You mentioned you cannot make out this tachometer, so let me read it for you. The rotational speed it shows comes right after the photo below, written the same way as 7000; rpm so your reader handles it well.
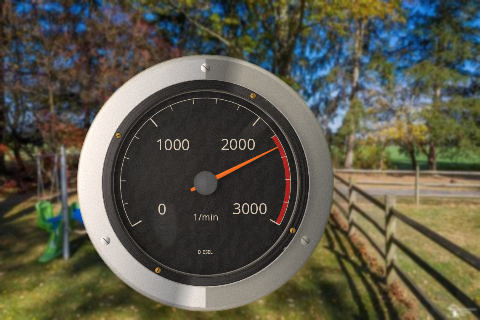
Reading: 2300; rpm
